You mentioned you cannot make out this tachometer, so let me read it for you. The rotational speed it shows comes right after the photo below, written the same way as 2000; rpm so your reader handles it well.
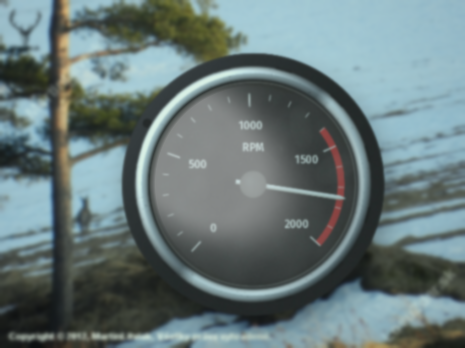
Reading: 1750; rpm
